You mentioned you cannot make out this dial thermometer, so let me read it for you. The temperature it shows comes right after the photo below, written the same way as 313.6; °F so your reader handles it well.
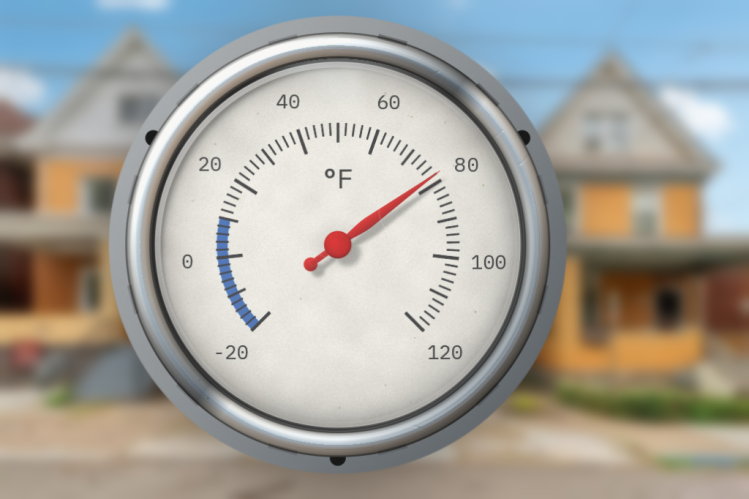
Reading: 78; °F
